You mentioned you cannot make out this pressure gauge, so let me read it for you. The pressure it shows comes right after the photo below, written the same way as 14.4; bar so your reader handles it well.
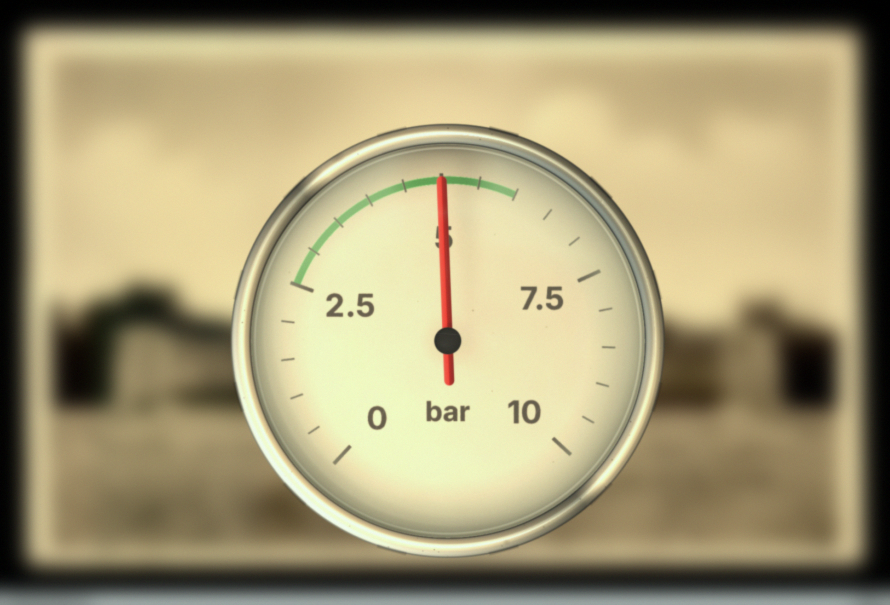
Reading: 5; bar
